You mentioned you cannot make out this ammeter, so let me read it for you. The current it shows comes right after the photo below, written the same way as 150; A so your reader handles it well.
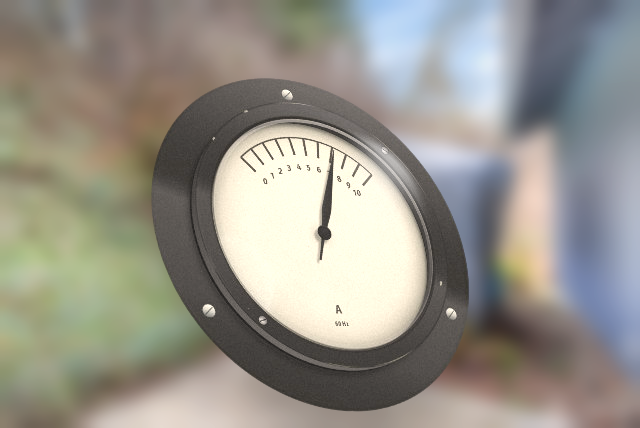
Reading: 7; A
